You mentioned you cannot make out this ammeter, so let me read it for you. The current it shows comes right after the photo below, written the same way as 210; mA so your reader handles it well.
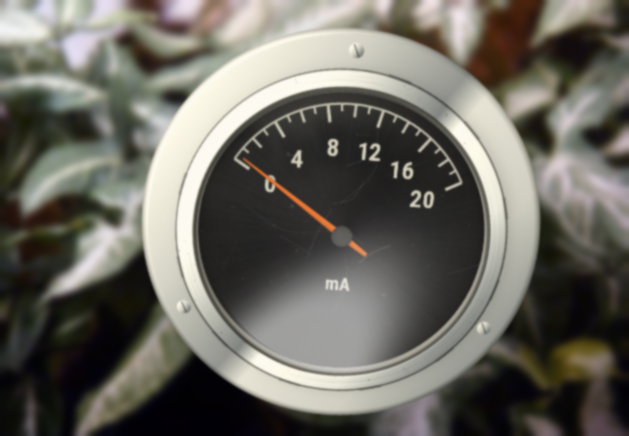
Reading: 0.5; mA
